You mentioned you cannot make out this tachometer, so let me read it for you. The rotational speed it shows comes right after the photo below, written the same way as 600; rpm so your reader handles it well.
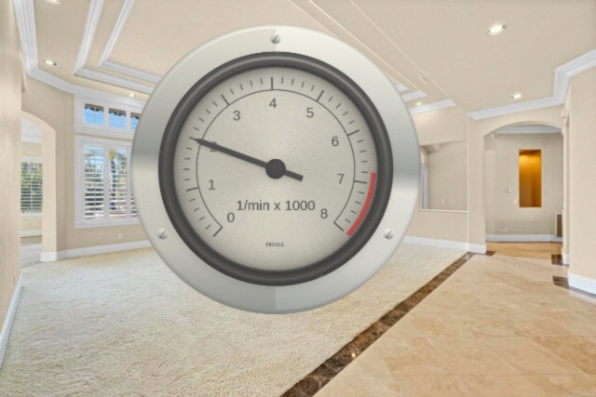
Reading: 2000; rpm
